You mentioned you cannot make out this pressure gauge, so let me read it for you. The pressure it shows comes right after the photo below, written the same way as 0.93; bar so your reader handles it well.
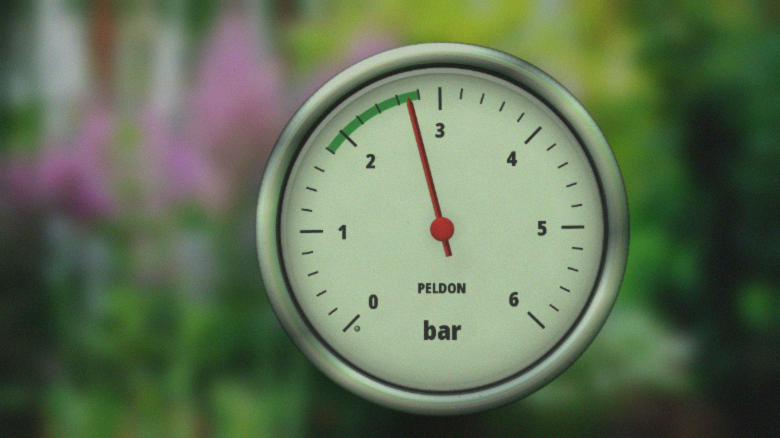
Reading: 2.7; bar
